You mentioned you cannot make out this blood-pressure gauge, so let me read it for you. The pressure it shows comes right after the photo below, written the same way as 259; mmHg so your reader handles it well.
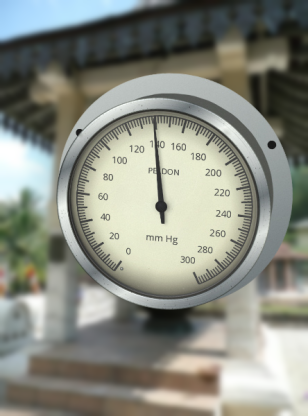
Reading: 140; mmHg
